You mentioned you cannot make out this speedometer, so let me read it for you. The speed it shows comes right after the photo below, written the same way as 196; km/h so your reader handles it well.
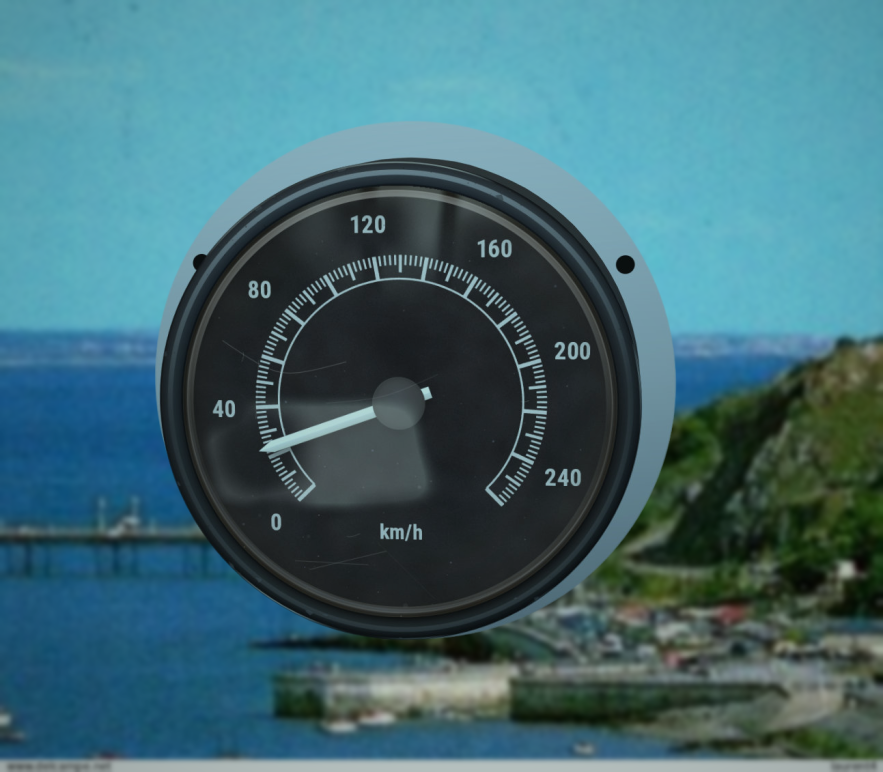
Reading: 24; km/h
